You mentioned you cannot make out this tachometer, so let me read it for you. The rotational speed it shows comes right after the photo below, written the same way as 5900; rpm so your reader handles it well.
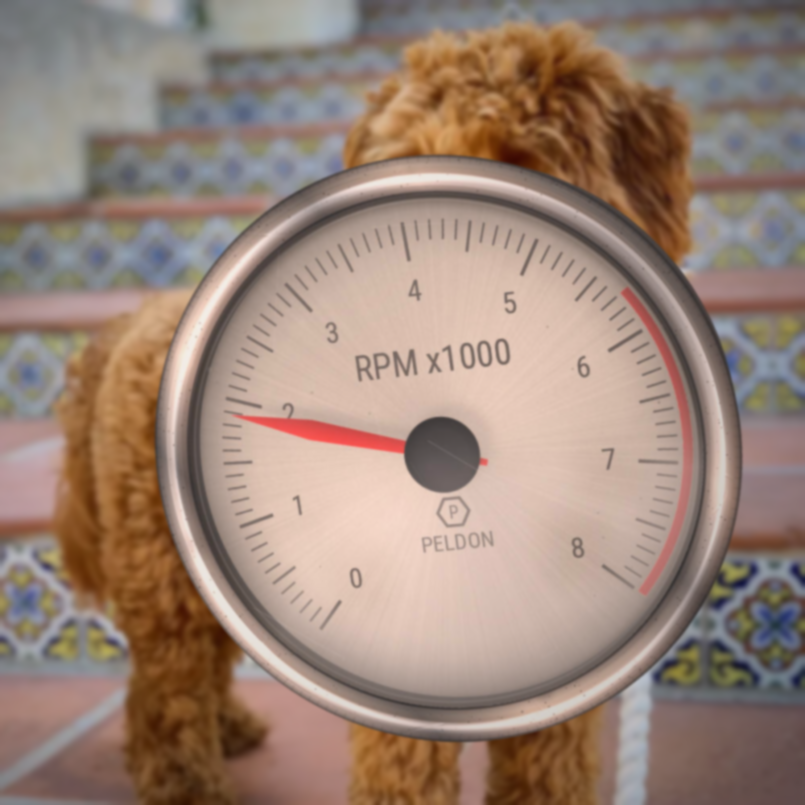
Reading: 1900; rpm
